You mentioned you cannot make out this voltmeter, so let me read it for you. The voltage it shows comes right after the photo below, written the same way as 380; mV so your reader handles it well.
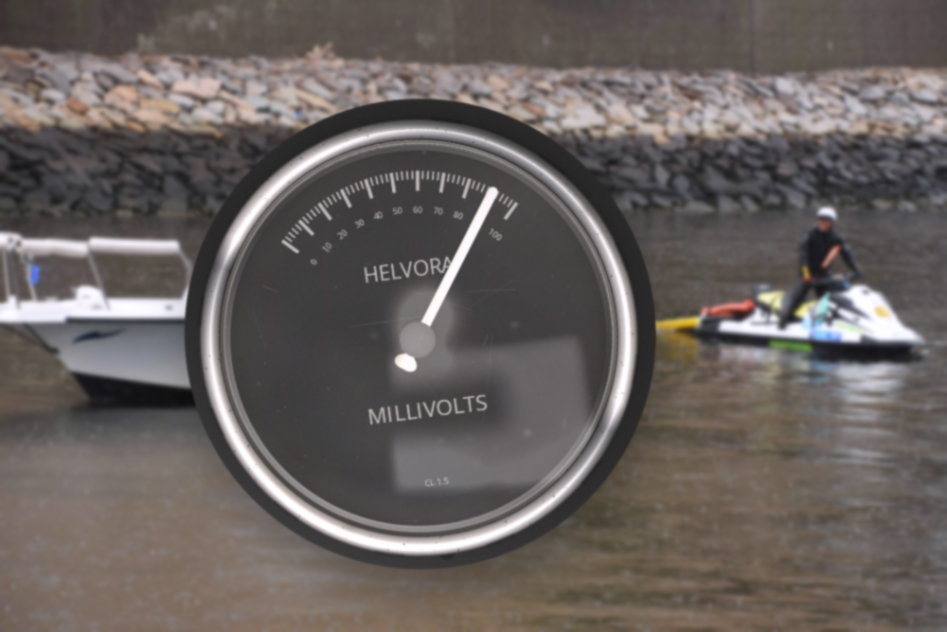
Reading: 90; mV
